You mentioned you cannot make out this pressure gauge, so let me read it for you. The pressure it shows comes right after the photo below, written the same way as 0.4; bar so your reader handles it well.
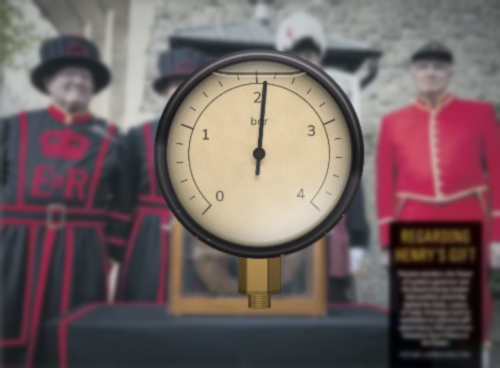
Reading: 2.1; bar
